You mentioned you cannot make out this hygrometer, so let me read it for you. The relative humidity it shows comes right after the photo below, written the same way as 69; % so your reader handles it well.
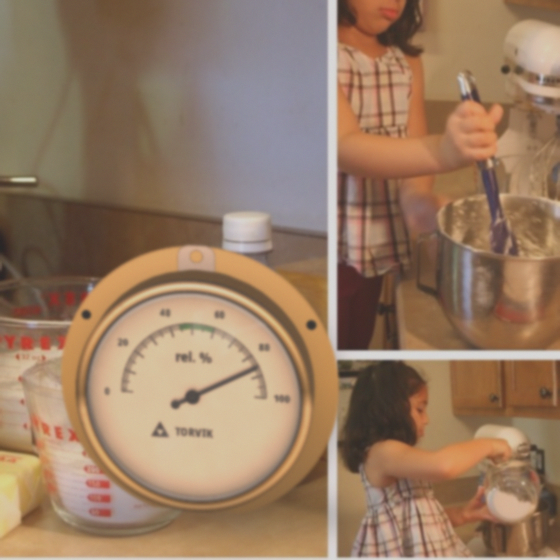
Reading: 85; %
